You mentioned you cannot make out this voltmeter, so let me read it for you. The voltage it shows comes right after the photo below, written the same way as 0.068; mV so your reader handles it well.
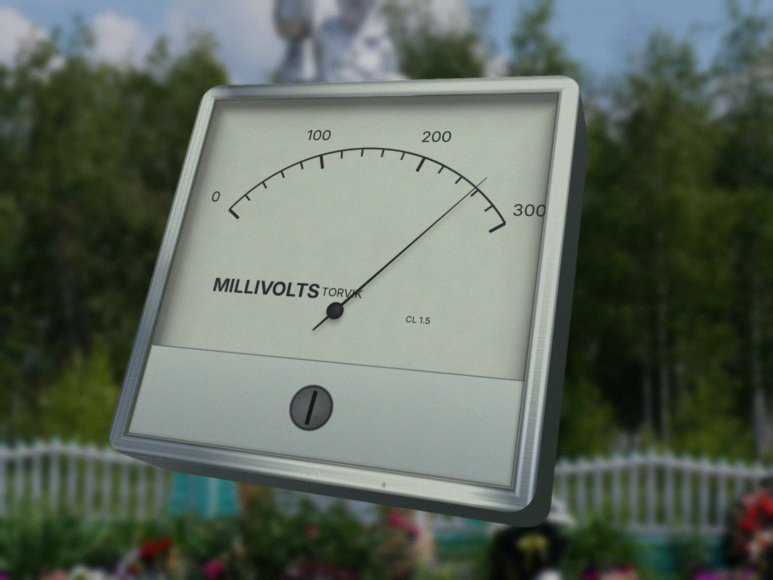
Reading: 260; mV
